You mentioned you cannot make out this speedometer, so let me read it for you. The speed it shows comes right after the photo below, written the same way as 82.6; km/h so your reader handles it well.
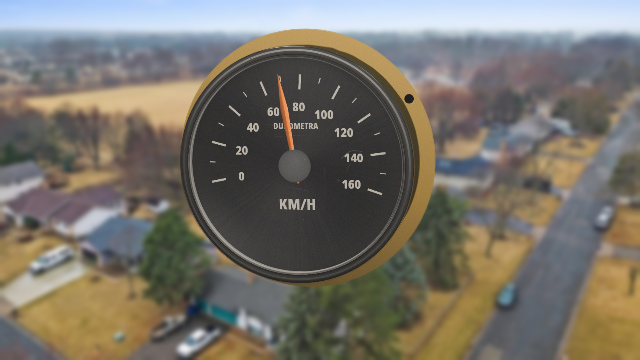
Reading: 70; km/h
